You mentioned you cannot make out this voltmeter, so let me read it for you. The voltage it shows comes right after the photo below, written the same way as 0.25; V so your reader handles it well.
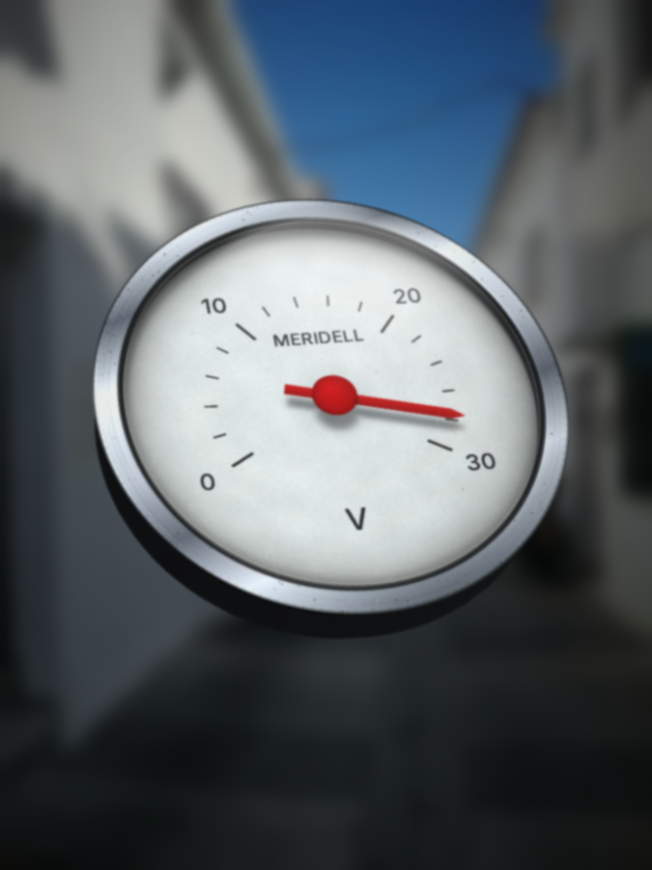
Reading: 28; V
